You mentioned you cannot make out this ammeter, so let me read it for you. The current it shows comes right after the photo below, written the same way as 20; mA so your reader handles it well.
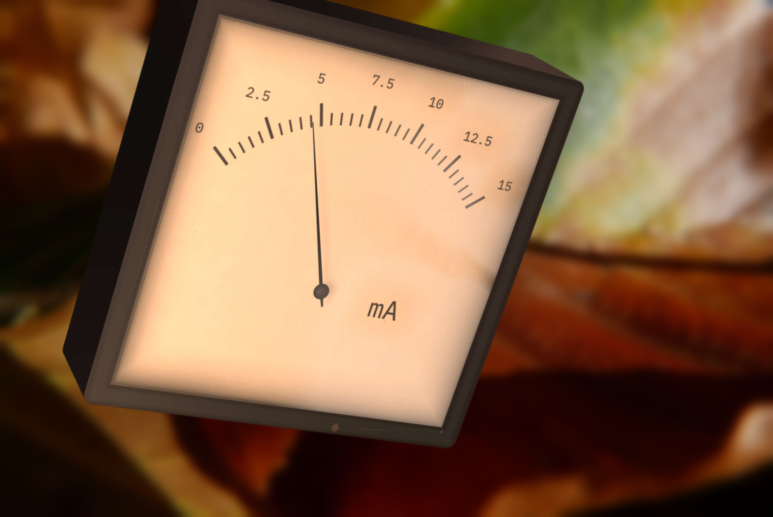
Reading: 4.5; mA
